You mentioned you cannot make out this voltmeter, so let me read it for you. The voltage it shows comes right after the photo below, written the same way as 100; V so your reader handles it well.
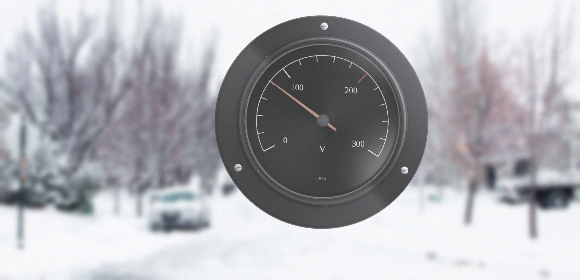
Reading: 80; V
